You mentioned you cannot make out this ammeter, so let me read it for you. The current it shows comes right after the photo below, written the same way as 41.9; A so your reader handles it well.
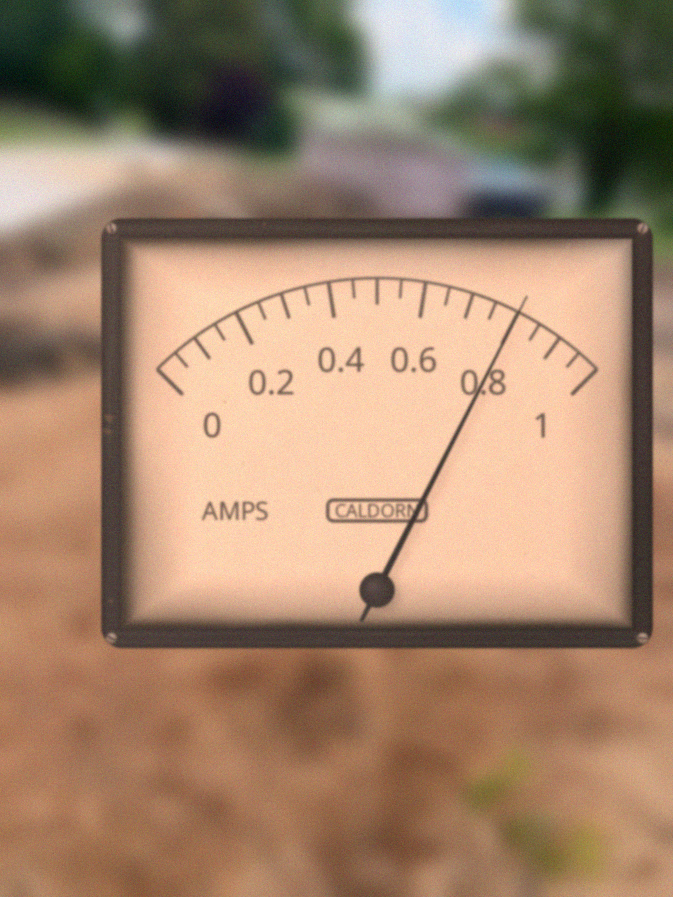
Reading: 0.8; A
